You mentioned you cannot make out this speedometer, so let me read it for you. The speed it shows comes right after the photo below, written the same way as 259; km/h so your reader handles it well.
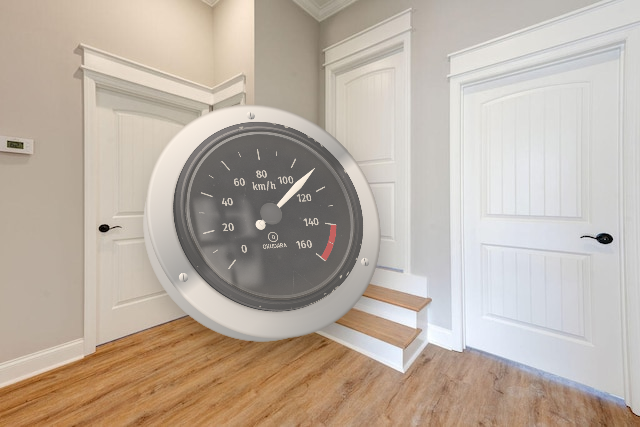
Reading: 110; km/h
